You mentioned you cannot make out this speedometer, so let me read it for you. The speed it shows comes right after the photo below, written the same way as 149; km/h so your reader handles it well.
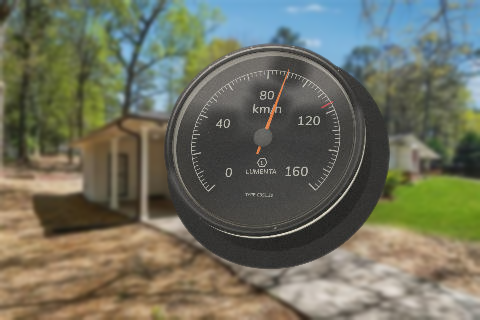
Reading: 90; km/h
